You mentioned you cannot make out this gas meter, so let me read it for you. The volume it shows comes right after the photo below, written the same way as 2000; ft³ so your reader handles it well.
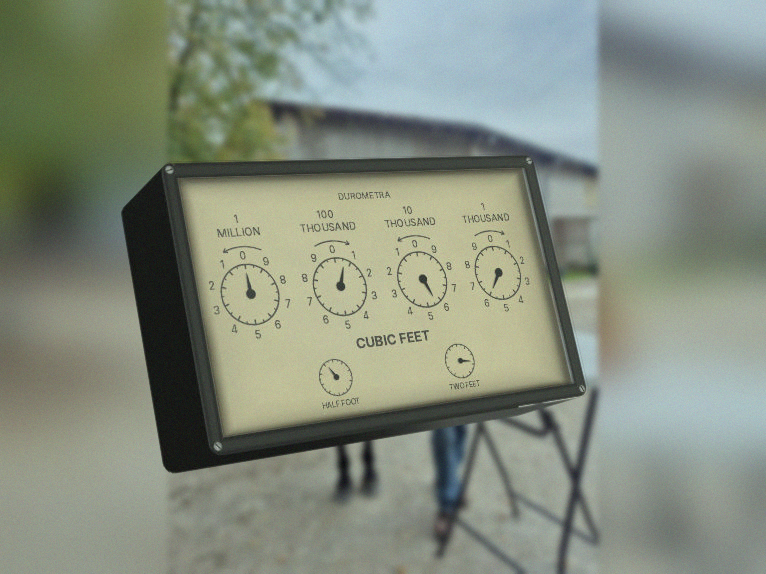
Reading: 5600; ft³
